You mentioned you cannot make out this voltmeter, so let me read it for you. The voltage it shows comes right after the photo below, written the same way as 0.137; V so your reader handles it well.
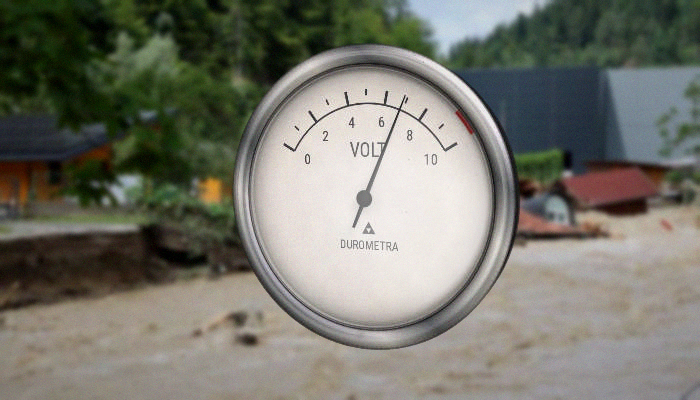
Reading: 7; V
